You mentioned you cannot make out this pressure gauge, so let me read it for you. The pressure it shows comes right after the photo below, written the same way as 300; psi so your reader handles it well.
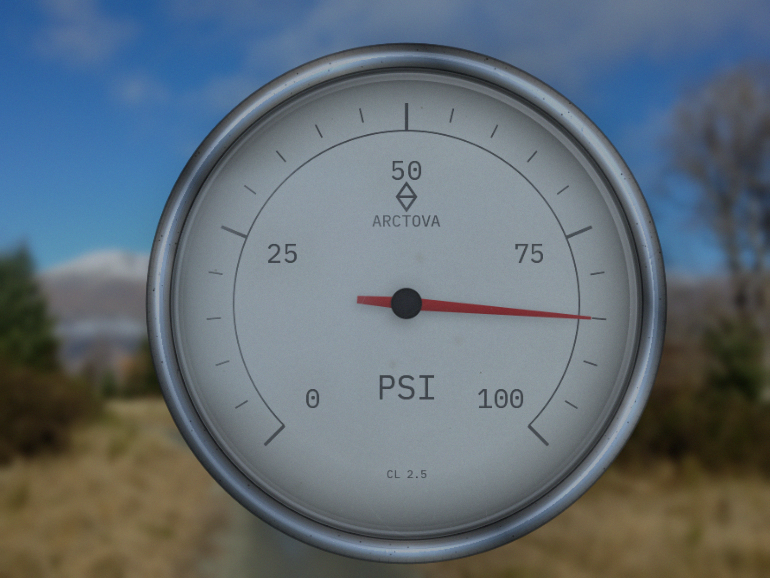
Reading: 85; psi
